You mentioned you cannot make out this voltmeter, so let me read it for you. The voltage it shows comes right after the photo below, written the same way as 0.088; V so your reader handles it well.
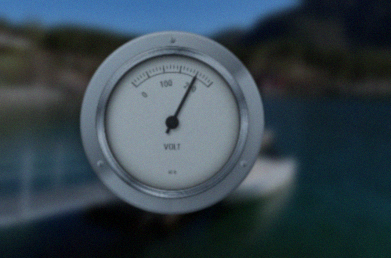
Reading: 200; V
